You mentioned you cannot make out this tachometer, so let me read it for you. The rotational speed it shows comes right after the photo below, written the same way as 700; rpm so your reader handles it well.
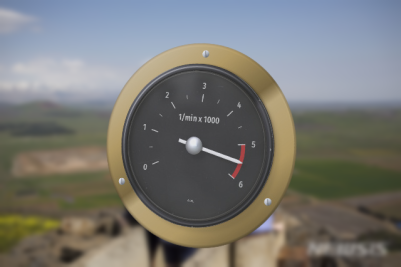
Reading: 5500; rpm
